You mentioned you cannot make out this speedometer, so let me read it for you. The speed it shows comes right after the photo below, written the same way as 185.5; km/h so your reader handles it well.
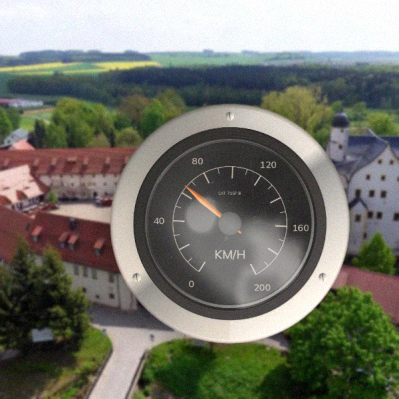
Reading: 65; km/h
